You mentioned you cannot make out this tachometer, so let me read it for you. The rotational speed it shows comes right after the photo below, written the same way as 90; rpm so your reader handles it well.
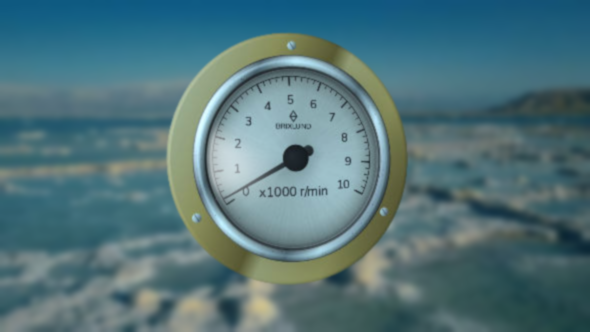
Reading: 200; rpm
